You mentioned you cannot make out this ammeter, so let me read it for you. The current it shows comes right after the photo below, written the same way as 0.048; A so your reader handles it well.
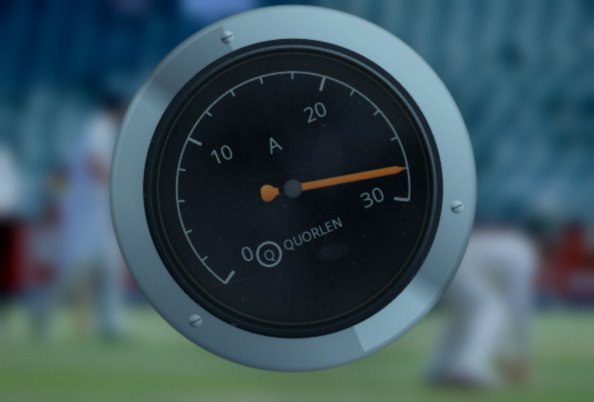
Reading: 28; A
